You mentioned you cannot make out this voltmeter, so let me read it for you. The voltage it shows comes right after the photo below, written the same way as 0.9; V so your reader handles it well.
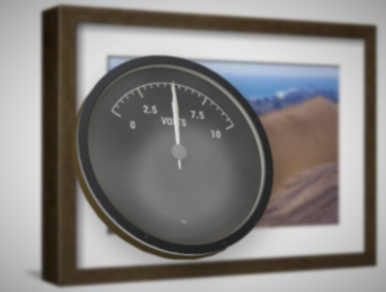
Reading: 5; V
